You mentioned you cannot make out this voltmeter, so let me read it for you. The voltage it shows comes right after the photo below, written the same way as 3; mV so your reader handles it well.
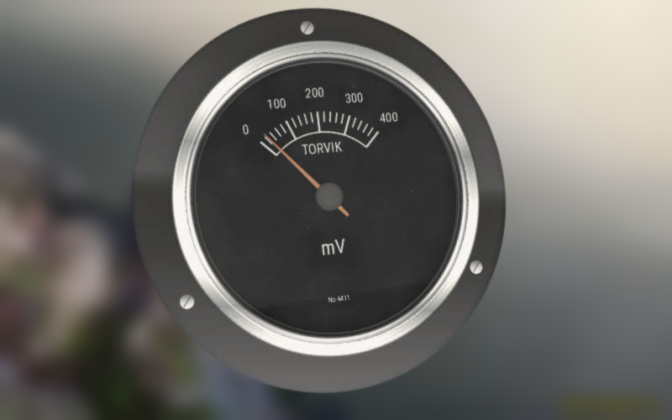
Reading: 20; mV
